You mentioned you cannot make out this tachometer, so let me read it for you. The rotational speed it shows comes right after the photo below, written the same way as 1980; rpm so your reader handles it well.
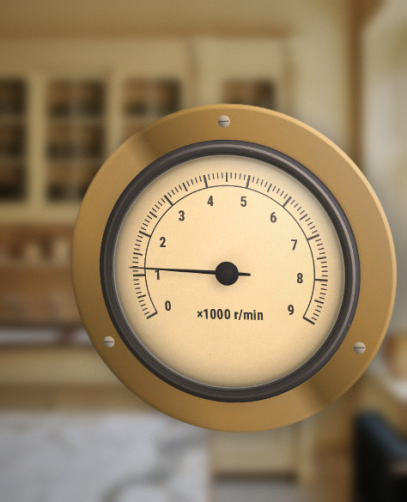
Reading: 1200; rpm
